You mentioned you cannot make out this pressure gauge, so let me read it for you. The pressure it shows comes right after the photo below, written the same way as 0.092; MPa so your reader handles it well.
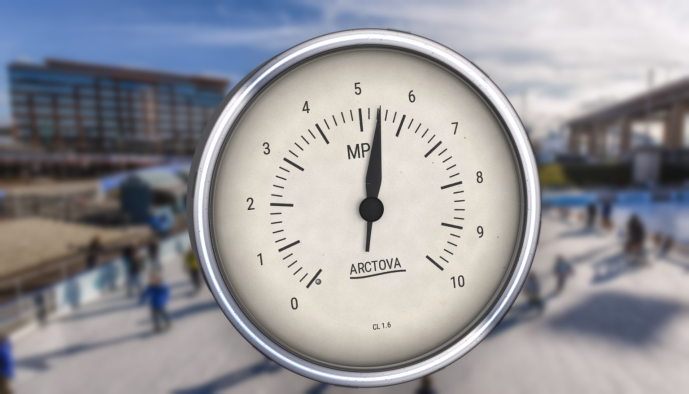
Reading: 5.4; MPa
